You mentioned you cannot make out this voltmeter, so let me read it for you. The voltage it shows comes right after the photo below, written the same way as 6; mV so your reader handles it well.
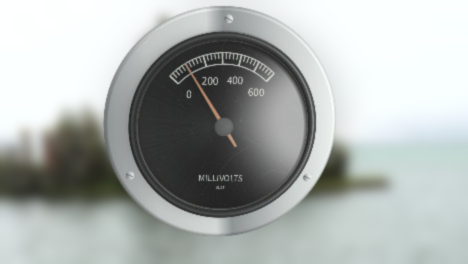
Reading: 100; mV
